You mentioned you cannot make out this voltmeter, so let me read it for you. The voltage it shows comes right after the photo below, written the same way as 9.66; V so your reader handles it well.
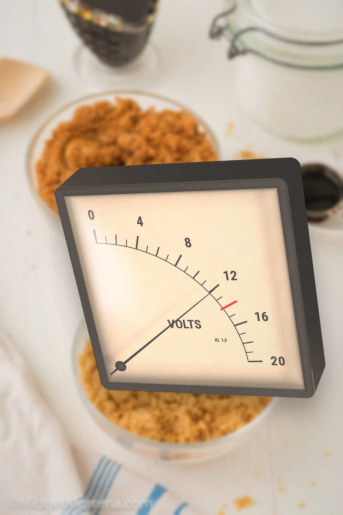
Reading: 12; V
